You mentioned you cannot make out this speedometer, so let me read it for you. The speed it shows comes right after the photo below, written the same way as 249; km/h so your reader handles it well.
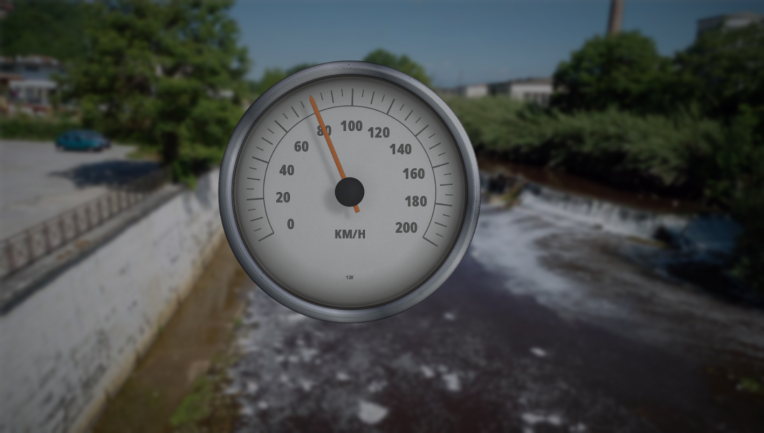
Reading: 80; km/h
